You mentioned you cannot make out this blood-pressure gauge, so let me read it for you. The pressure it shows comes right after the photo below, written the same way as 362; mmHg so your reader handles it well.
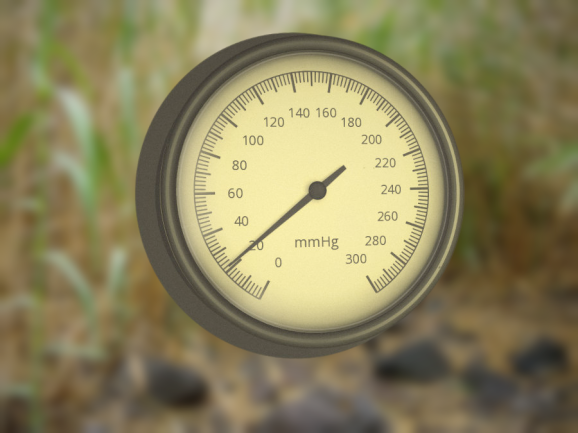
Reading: 22; mmHg
